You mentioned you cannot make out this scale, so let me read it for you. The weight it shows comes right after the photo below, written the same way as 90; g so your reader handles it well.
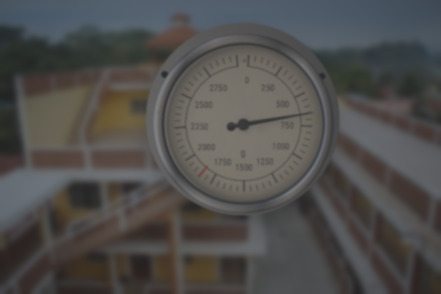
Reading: 650; g
